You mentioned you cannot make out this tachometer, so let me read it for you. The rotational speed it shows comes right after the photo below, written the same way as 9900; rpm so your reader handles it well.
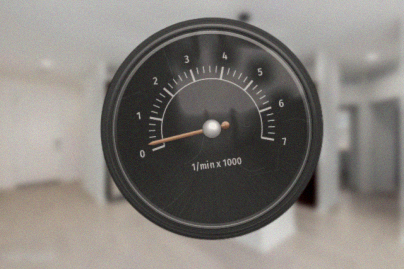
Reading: 200; rpm
